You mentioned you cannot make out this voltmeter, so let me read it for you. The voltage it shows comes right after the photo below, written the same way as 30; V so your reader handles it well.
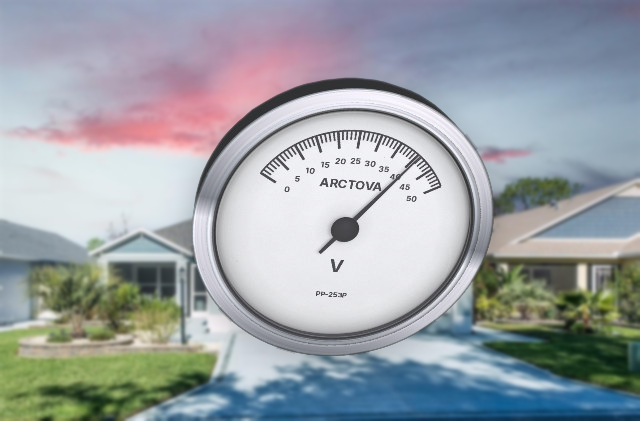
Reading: 40; V
